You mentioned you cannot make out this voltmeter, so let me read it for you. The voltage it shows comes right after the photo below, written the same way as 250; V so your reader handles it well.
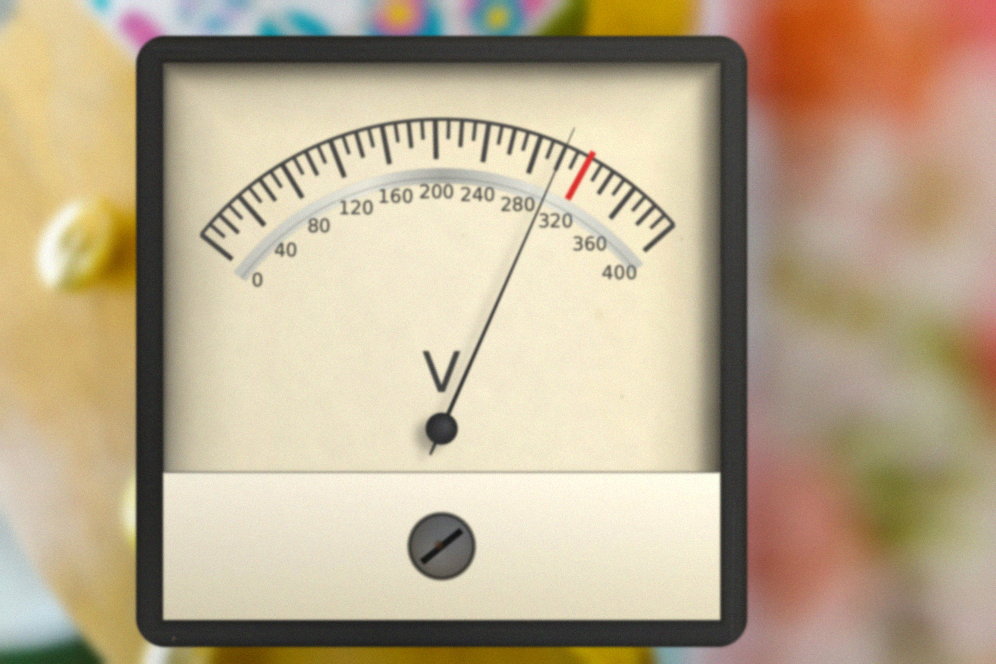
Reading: 300; V
